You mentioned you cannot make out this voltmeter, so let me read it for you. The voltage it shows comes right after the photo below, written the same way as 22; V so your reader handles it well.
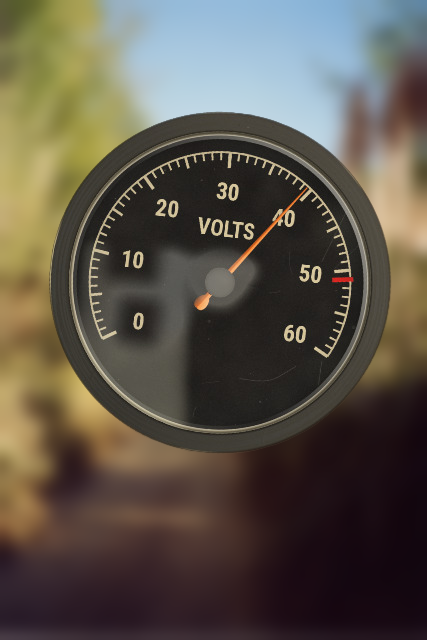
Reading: 39.5; V
